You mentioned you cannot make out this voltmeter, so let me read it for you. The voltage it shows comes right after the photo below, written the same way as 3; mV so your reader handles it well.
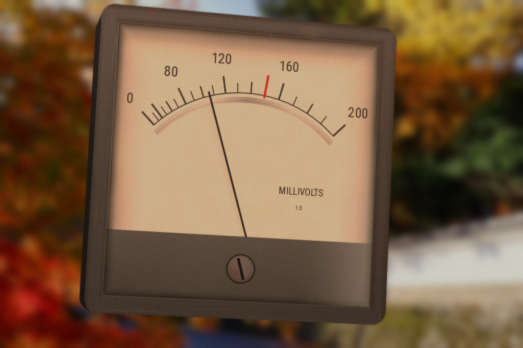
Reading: 105; mV
